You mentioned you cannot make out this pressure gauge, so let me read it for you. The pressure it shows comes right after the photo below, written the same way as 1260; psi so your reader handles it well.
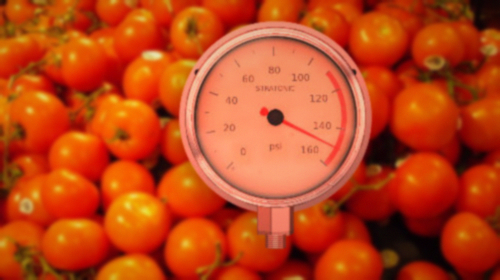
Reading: 150; psi
